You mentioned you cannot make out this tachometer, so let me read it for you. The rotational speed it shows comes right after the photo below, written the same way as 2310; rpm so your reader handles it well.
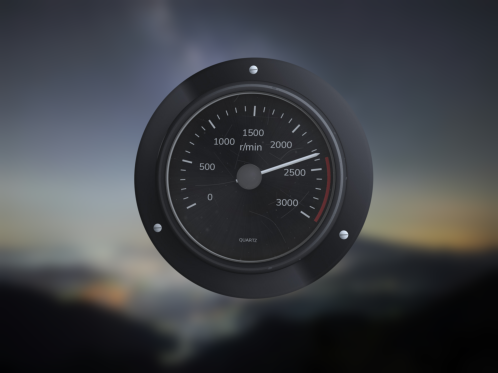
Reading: 2350; rpm
